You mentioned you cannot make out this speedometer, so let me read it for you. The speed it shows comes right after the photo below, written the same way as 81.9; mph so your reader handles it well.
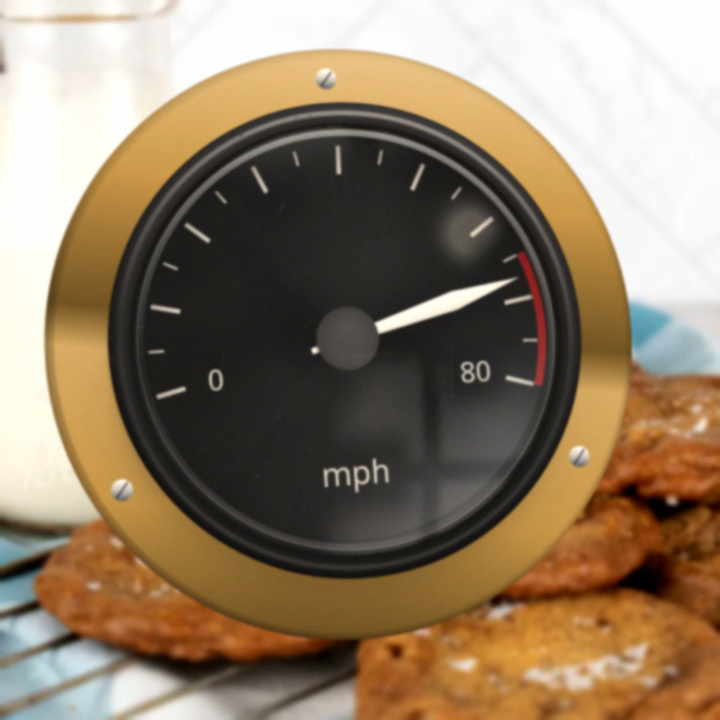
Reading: 67.5; mph
